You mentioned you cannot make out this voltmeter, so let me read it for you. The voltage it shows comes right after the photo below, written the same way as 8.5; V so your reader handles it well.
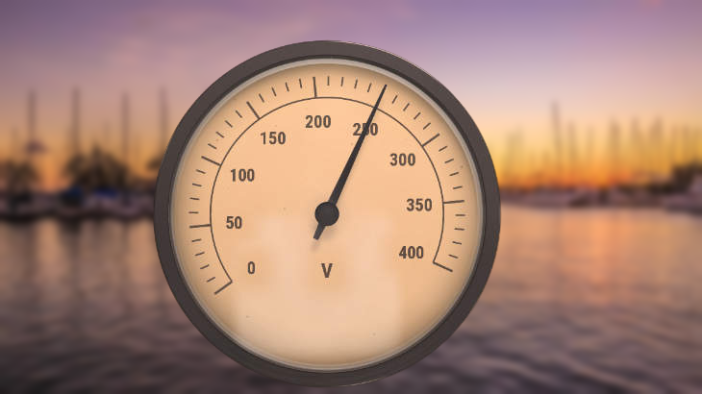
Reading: 250; V
